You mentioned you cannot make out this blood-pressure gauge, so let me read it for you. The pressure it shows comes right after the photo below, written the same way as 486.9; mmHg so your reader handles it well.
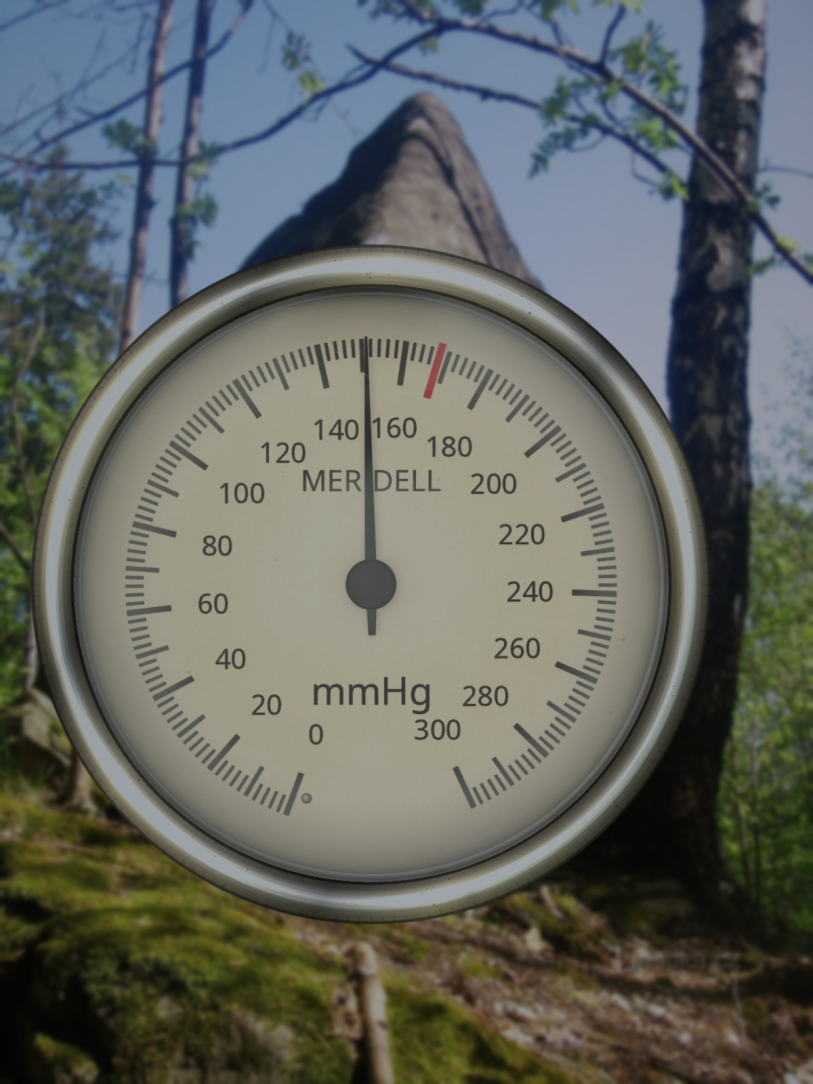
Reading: 151; mmHg
